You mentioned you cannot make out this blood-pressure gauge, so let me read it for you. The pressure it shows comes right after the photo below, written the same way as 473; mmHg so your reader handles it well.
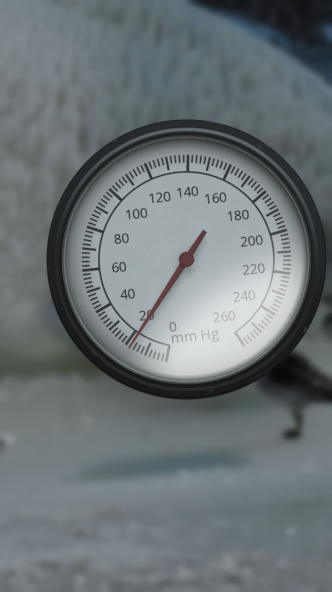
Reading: 18; mmHg
